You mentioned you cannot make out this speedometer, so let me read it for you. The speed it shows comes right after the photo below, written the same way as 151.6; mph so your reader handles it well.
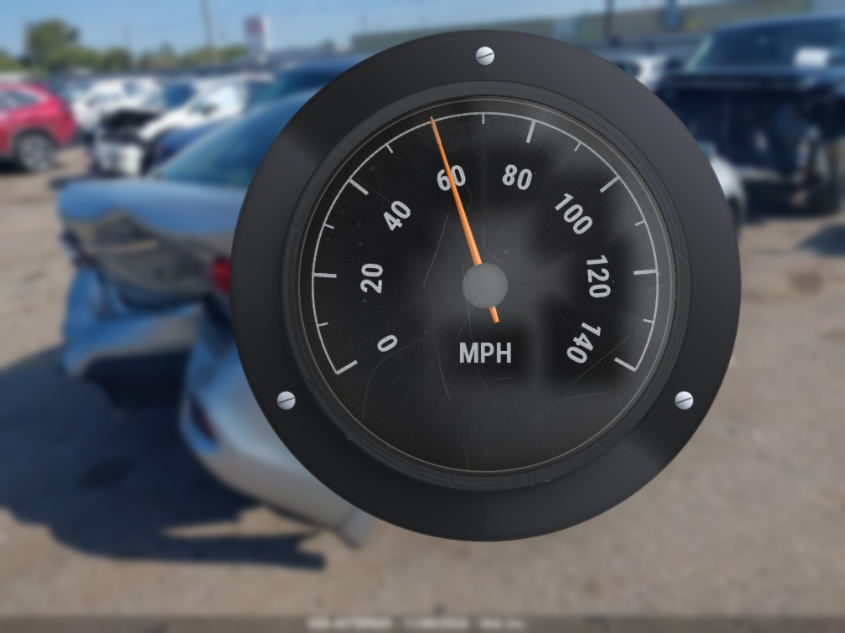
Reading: 60; mph
